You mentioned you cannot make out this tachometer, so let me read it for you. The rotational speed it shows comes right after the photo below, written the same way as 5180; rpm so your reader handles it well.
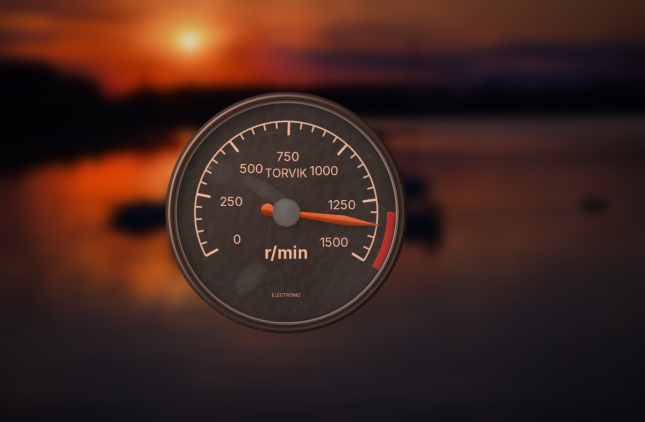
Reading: 1350; rpm
